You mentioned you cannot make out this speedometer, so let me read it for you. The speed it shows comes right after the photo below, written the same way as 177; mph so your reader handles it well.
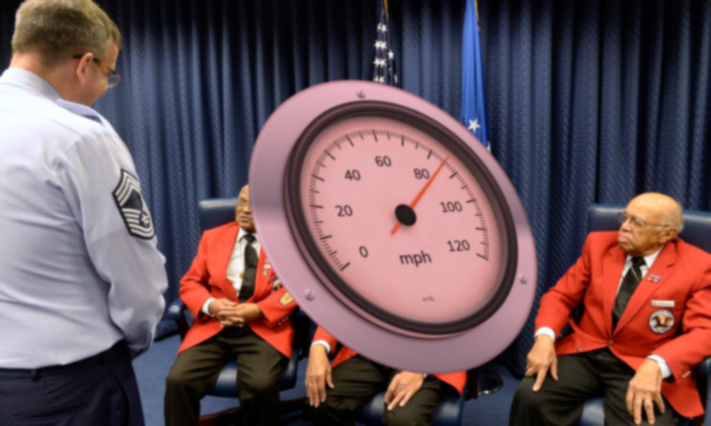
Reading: 85; mph
